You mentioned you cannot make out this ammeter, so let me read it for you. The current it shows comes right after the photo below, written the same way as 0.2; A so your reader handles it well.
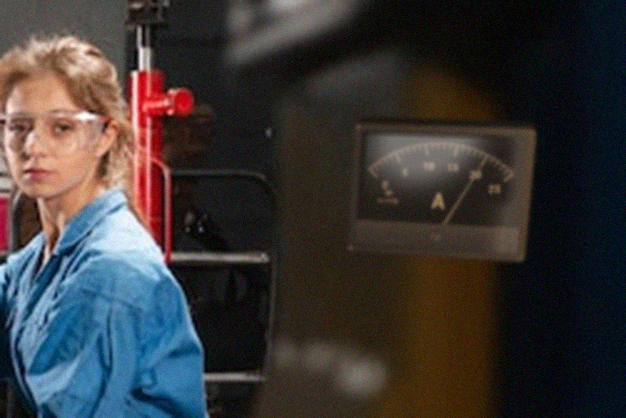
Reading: 20; A
